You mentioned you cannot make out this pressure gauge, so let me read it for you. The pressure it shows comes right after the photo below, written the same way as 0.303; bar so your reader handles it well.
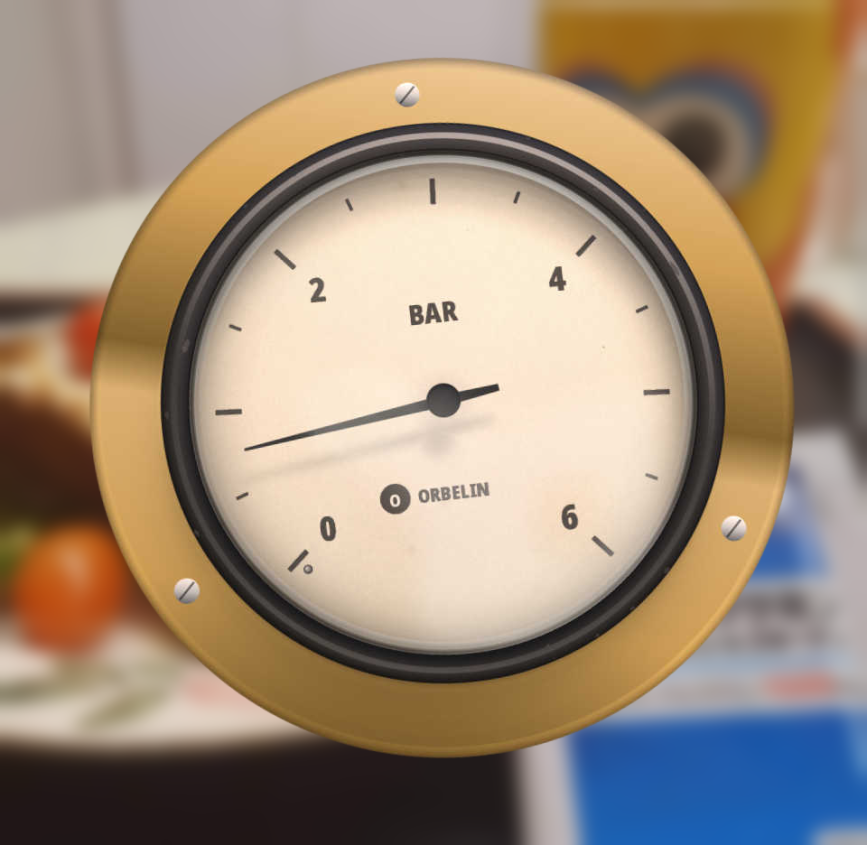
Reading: 0.75; bar
